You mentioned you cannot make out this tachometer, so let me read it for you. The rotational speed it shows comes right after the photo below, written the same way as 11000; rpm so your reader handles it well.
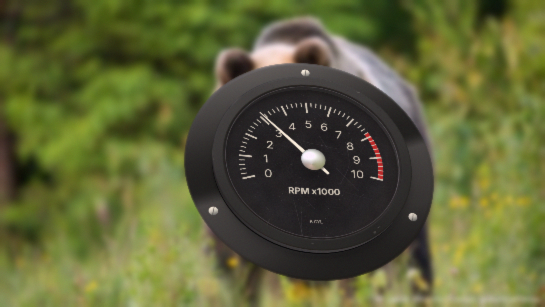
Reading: 3000; rpm
